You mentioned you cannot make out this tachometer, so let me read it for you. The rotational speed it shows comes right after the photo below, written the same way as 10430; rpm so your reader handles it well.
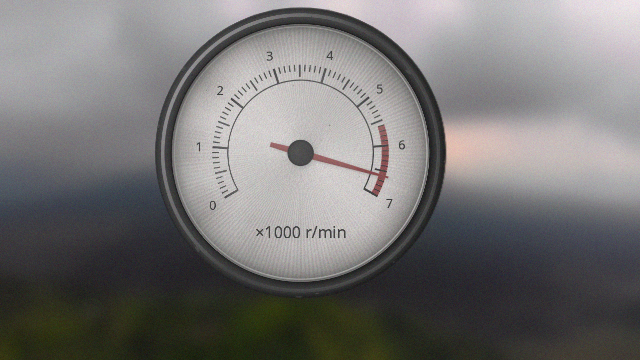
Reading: 6600; rpm
